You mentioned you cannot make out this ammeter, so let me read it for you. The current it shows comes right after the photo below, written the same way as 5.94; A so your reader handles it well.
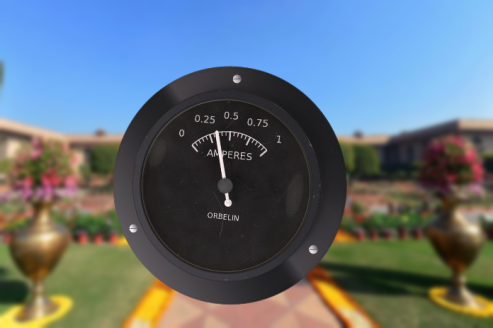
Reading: 0.35; A
